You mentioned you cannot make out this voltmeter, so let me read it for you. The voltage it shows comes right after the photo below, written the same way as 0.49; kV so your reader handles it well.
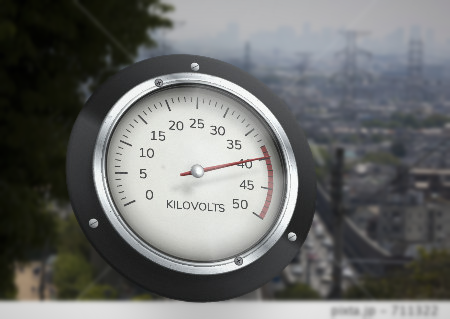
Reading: 40; kV
